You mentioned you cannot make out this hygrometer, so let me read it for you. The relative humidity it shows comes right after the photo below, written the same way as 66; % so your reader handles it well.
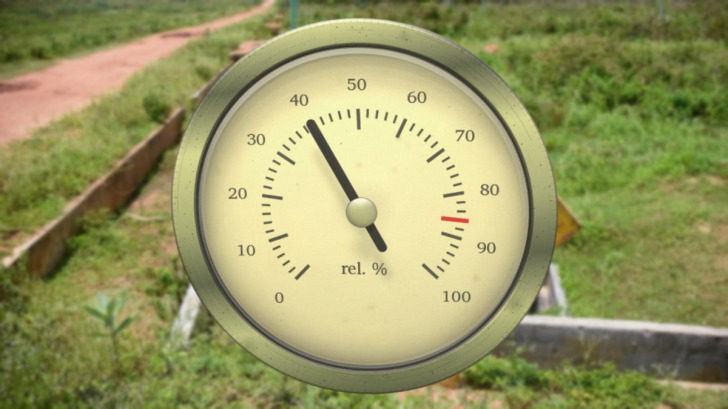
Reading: 40; %
